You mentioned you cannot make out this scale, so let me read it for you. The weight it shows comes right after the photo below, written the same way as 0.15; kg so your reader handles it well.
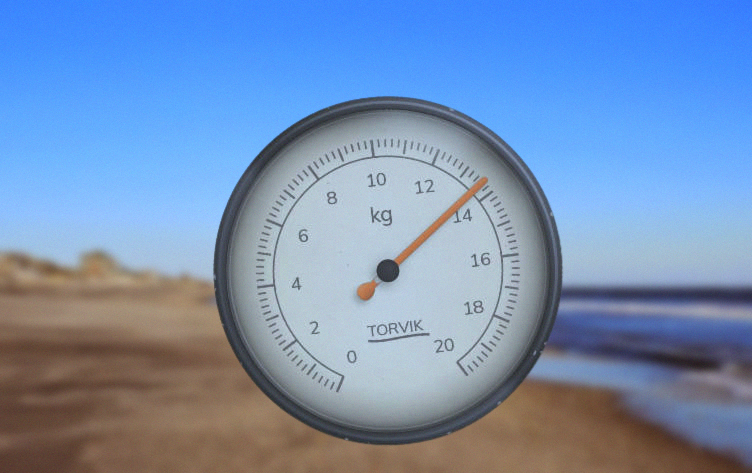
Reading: 13.6; kg
